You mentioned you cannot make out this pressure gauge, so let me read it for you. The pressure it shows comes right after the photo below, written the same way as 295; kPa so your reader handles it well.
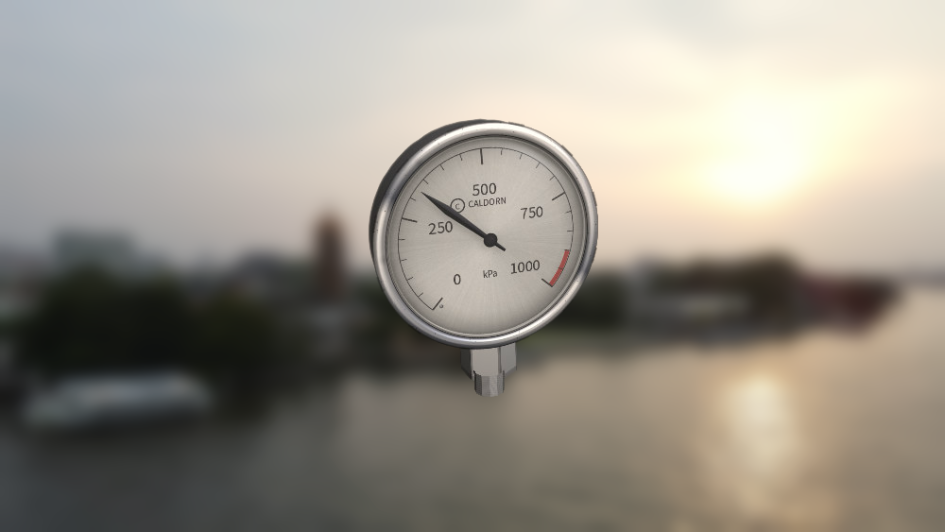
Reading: 325; kPa
